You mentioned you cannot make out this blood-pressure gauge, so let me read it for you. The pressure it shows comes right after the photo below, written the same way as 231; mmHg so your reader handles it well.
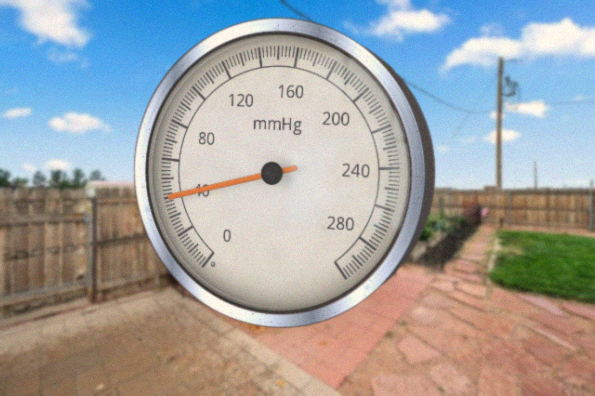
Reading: 40; mmHg
